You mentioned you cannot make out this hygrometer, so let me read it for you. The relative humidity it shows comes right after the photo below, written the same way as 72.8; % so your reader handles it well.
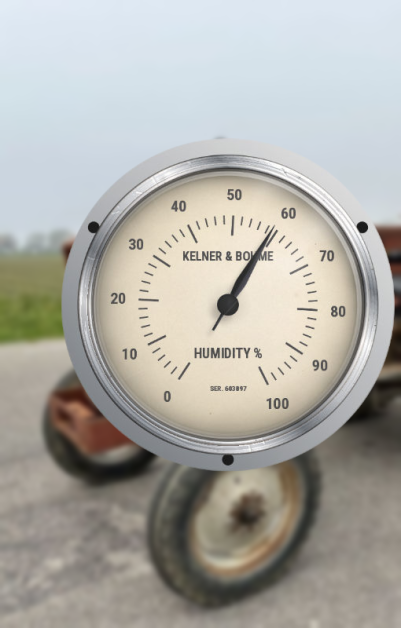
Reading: 59; %
